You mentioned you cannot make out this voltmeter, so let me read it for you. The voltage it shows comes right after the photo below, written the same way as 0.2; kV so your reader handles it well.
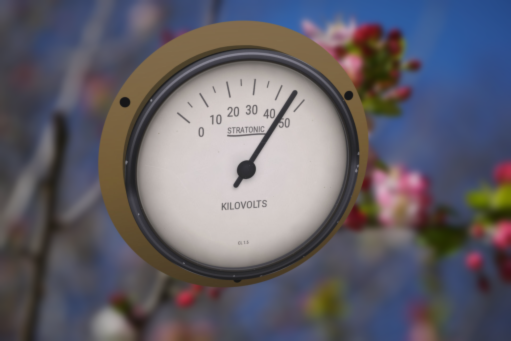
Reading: 45; kV
